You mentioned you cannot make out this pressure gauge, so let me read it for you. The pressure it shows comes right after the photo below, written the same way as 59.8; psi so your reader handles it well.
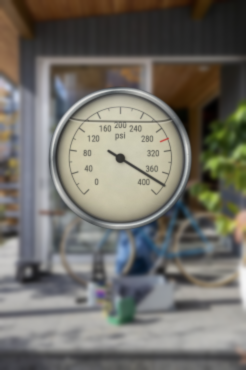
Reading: 380; psi
